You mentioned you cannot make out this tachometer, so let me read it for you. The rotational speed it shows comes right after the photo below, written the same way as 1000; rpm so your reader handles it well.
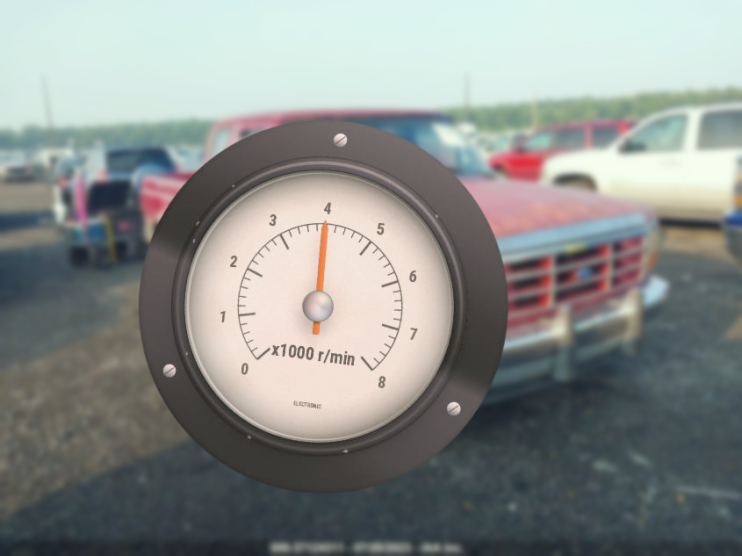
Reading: 4000; rpm
